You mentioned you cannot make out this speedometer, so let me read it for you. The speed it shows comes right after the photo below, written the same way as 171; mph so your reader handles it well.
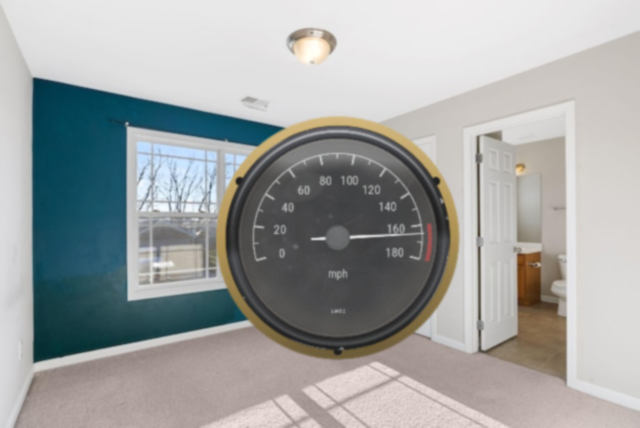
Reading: 165; mph
